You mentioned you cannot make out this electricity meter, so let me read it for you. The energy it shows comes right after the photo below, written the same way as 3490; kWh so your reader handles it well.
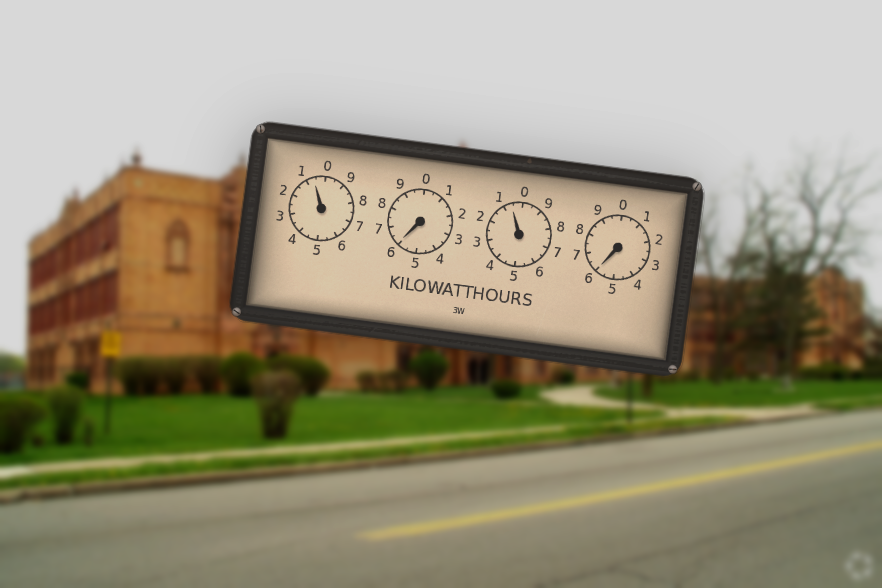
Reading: 606; kWh
